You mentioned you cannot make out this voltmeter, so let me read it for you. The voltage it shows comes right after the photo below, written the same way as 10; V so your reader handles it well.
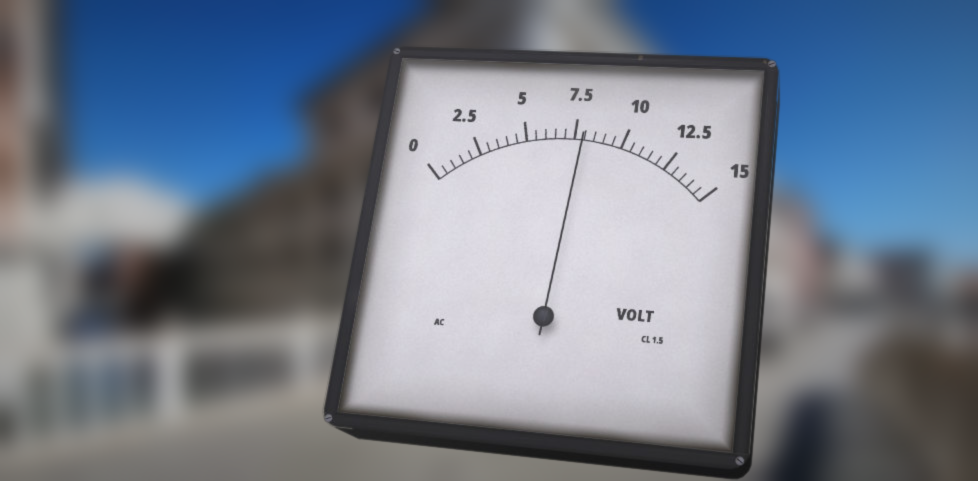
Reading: 8; V
